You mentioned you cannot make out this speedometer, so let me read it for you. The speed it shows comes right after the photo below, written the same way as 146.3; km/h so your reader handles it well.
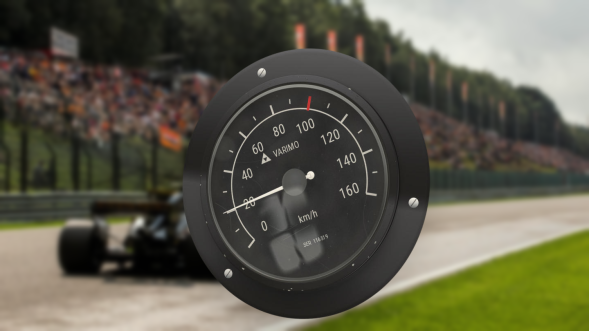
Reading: 20; km/h
